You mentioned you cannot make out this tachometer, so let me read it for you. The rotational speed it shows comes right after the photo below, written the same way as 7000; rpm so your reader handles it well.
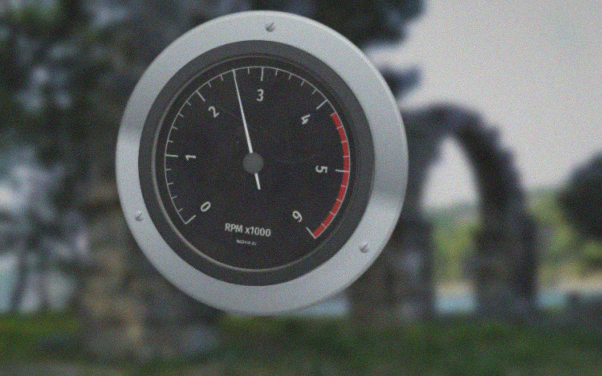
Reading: 2600; rpm
